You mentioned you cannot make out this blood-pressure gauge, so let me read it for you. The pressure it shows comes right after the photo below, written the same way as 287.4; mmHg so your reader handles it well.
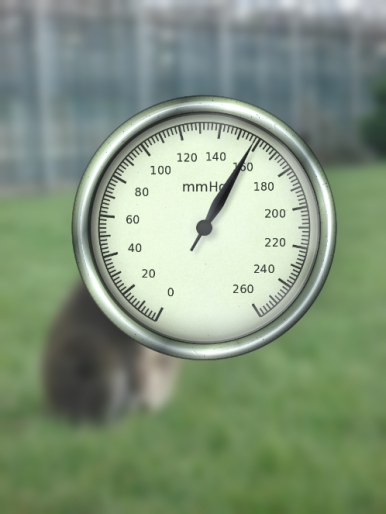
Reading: 158; mmHg
